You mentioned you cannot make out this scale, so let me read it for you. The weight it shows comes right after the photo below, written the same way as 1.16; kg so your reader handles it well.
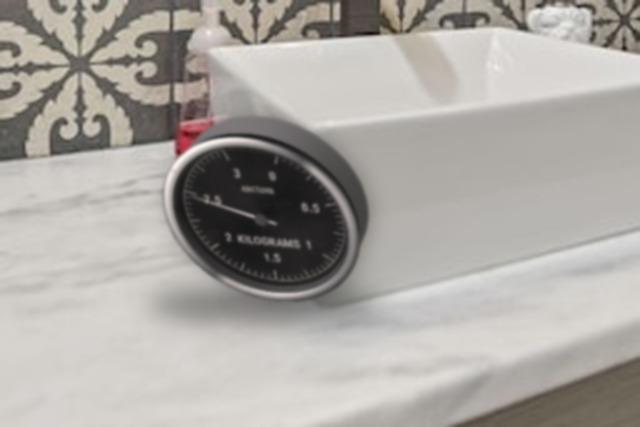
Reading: 2.5; kg
